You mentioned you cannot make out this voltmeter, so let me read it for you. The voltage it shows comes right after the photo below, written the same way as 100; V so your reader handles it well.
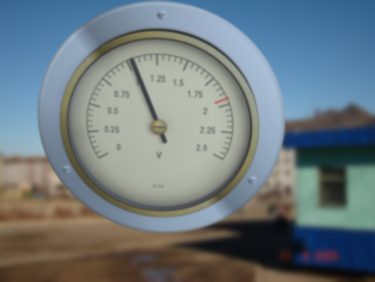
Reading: 1.05; V
